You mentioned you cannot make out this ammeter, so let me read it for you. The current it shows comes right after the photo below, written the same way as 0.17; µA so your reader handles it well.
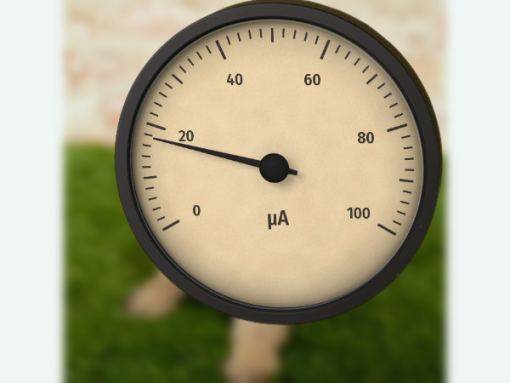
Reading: 18; µA
